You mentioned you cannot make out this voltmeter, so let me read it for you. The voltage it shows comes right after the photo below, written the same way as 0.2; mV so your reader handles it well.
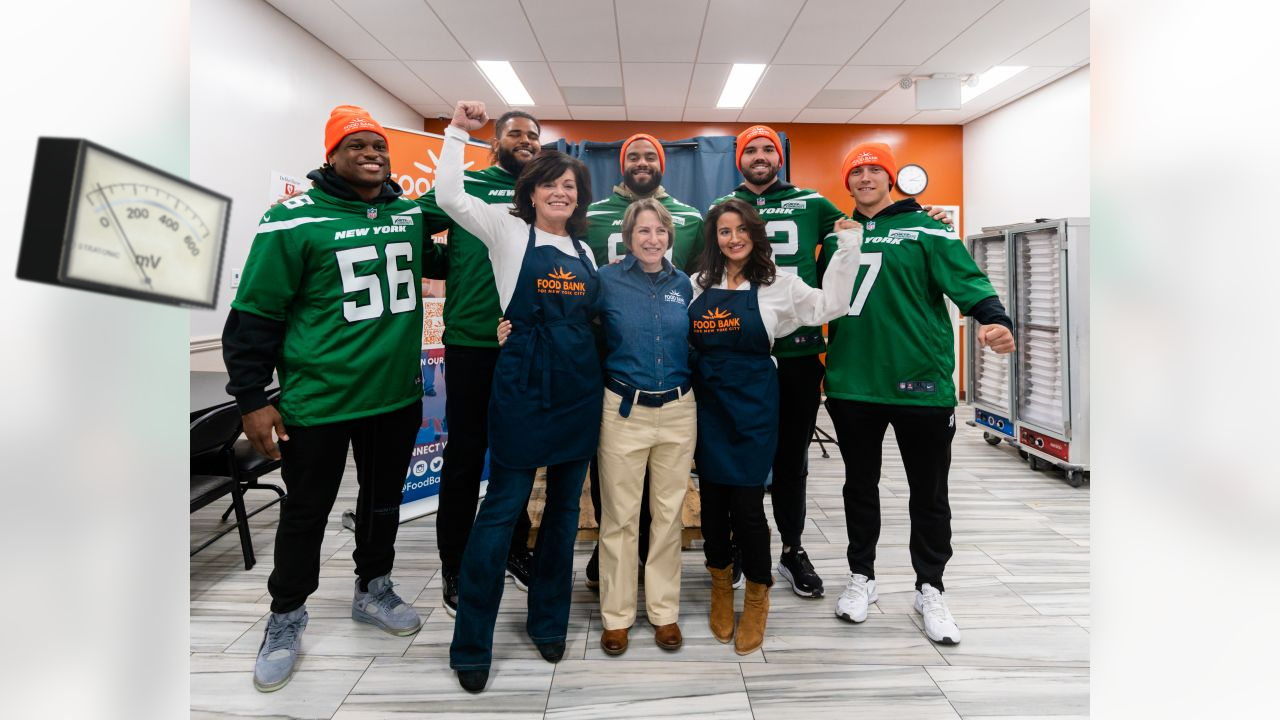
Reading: 50; mV
